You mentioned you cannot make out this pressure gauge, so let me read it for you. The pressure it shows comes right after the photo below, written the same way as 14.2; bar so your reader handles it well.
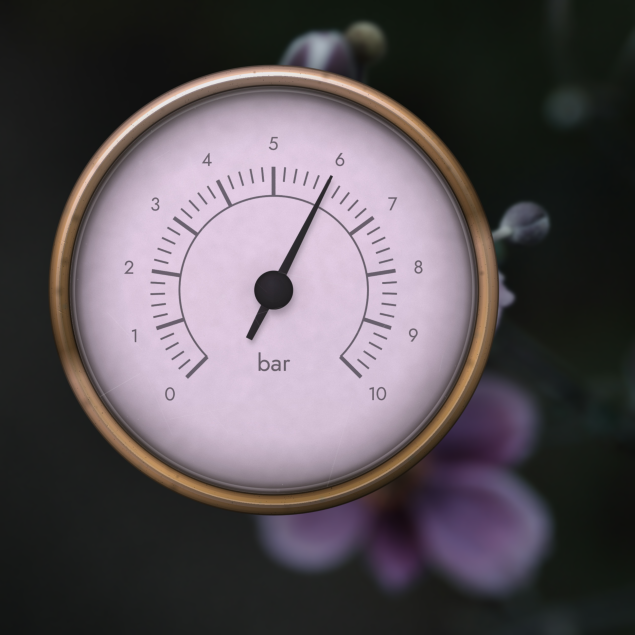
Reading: 6; bar
